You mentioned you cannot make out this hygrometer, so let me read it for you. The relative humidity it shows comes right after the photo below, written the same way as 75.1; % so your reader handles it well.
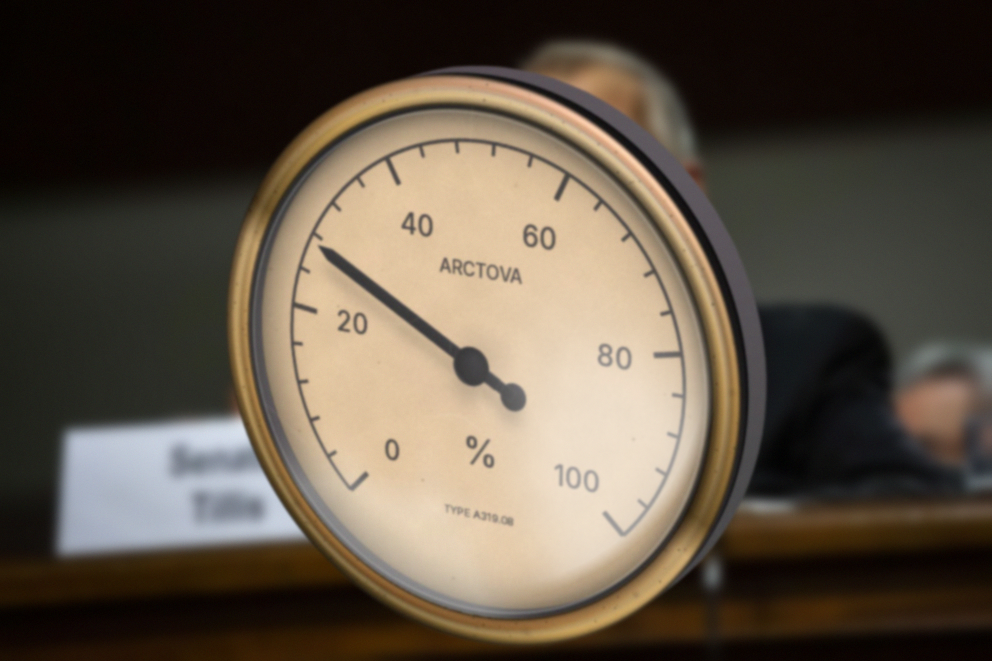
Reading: 28; %
